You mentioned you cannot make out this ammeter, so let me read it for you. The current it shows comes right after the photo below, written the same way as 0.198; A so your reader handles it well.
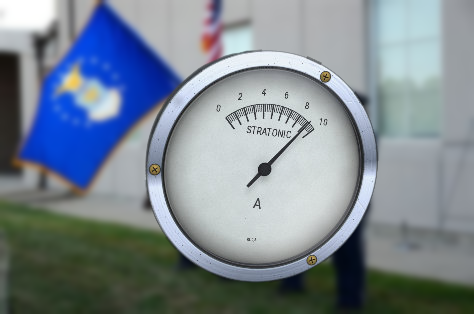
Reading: 9; A
